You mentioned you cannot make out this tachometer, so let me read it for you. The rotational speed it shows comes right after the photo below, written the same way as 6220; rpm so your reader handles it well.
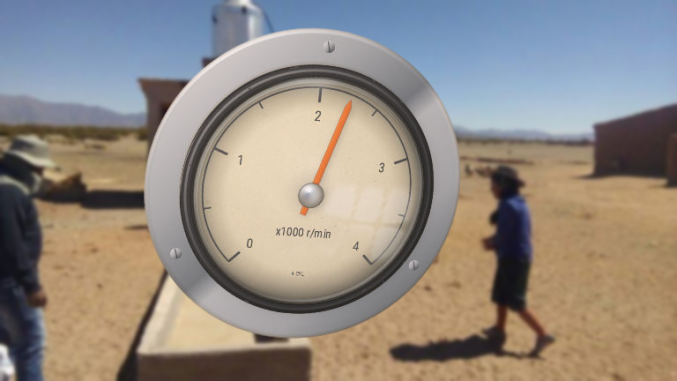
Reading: 2250; rpm
